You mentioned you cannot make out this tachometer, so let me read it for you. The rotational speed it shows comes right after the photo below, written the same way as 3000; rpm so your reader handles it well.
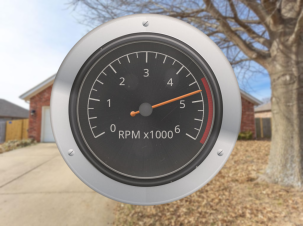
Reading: 4750; rpm
